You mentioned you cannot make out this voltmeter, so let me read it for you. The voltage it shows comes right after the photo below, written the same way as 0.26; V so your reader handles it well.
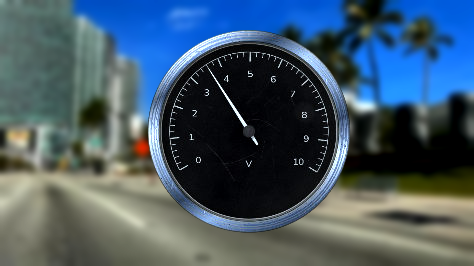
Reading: 3.6; V
